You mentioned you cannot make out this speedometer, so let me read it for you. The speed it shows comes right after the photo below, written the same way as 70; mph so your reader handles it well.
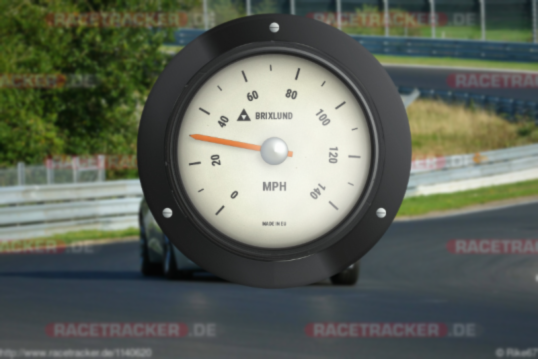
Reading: 30; mph
